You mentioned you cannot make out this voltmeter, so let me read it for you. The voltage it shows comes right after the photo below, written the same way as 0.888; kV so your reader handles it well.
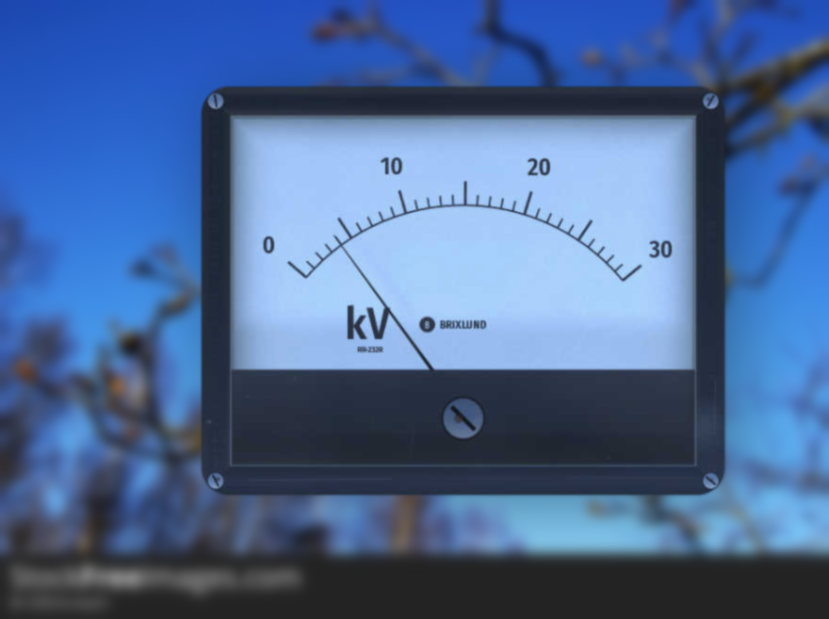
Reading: 4; kV
